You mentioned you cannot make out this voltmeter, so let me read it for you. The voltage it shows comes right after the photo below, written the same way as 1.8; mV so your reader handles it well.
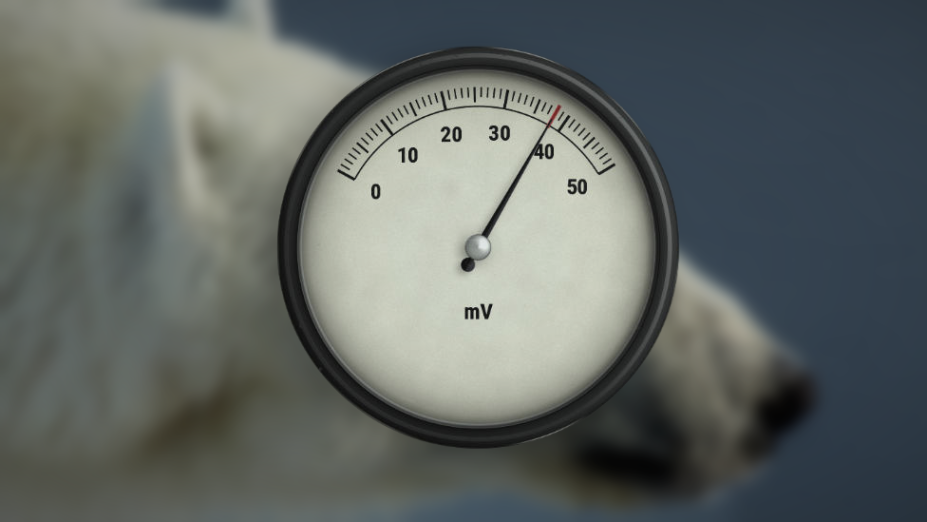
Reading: 38; mV
